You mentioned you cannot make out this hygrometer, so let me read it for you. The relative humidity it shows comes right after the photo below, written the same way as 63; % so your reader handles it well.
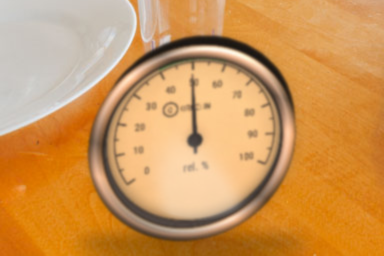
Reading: 50; %
